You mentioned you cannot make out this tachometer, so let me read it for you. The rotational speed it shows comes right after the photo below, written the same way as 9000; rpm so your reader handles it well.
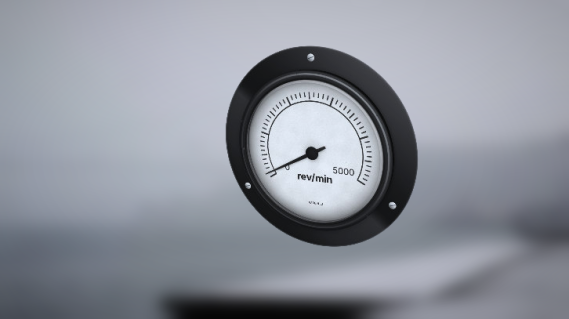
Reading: 100; rpm
